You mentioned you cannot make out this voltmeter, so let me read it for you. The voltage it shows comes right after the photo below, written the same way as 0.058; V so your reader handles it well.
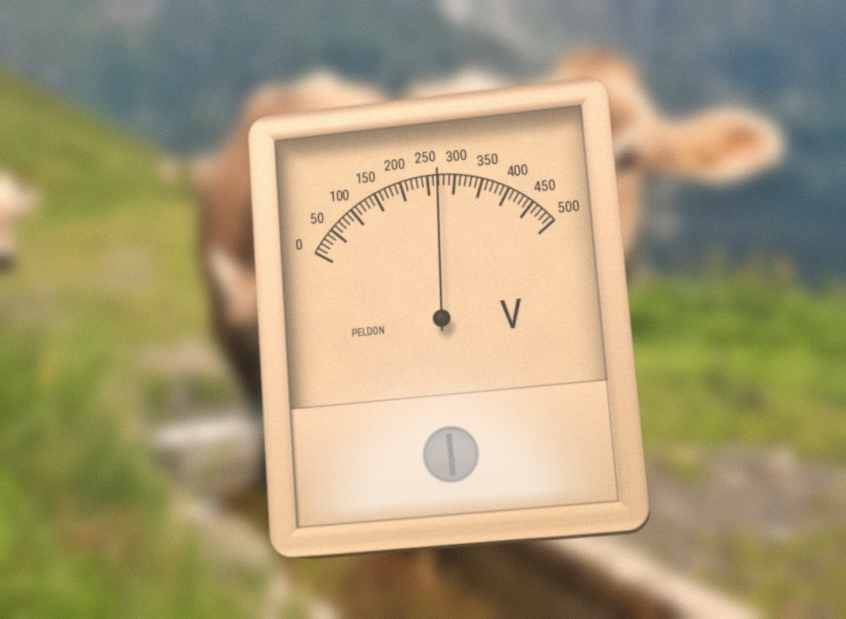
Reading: 270; V
